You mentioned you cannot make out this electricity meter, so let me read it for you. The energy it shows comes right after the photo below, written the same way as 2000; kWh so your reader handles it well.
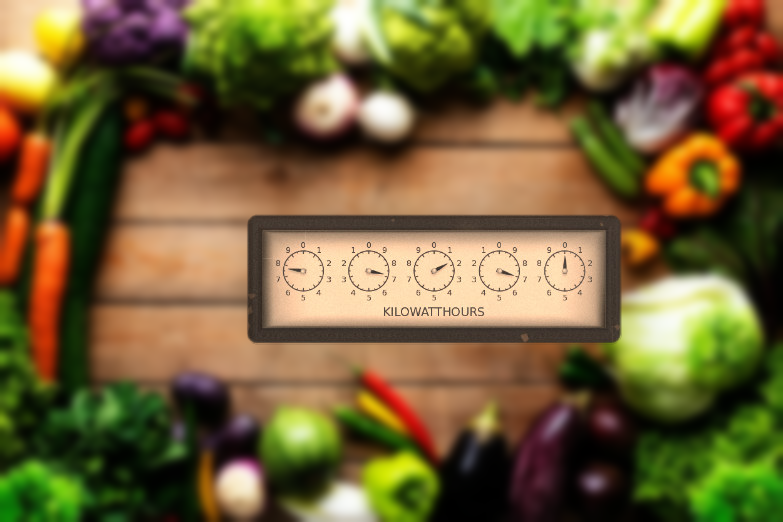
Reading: 77170; kWh
